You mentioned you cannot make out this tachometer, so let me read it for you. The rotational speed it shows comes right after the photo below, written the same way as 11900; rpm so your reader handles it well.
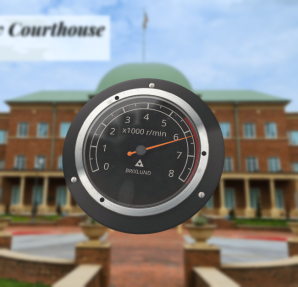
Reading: 6250; rpm
